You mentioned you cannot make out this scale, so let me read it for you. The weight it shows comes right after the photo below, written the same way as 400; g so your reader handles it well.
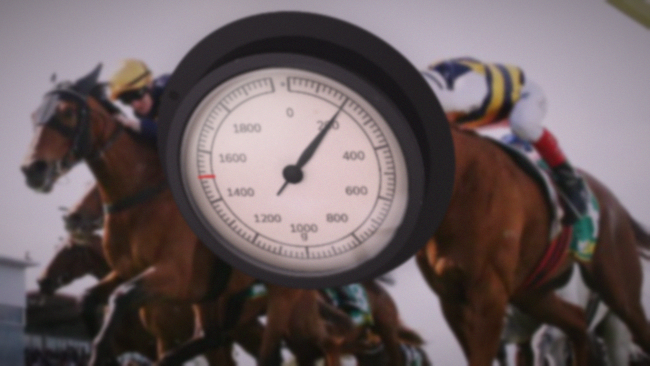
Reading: 200; g
